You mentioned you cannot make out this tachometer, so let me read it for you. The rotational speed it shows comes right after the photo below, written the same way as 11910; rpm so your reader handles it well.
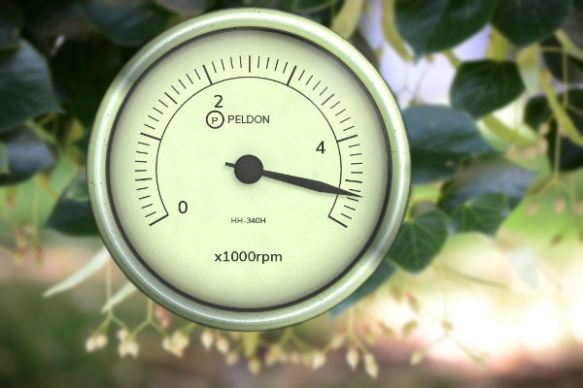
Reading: 4650; rpm
